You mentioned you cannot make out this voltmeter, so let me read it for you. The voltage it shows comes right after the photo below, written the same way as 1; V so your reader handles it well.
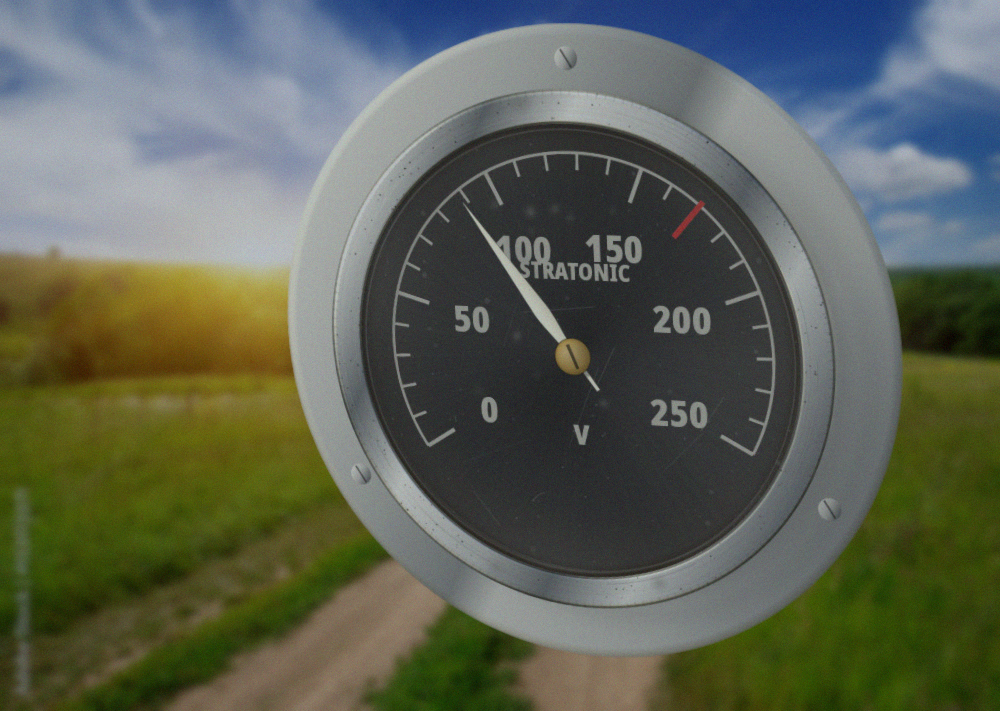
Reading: 90; V
